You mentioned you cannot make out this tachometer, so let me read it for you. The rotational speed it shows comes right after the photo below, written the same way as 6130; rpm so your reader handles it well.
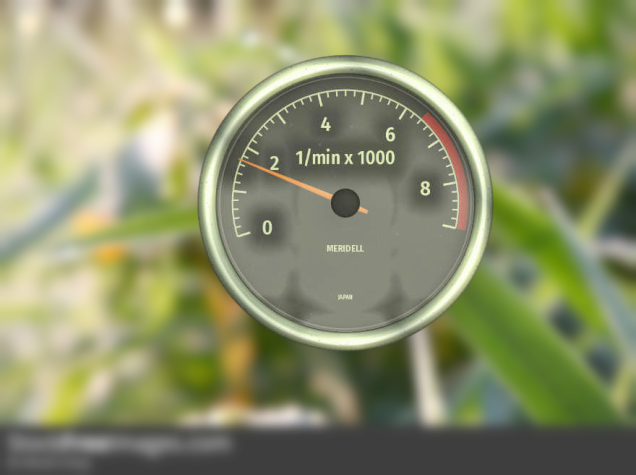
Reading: 1700; rpm
